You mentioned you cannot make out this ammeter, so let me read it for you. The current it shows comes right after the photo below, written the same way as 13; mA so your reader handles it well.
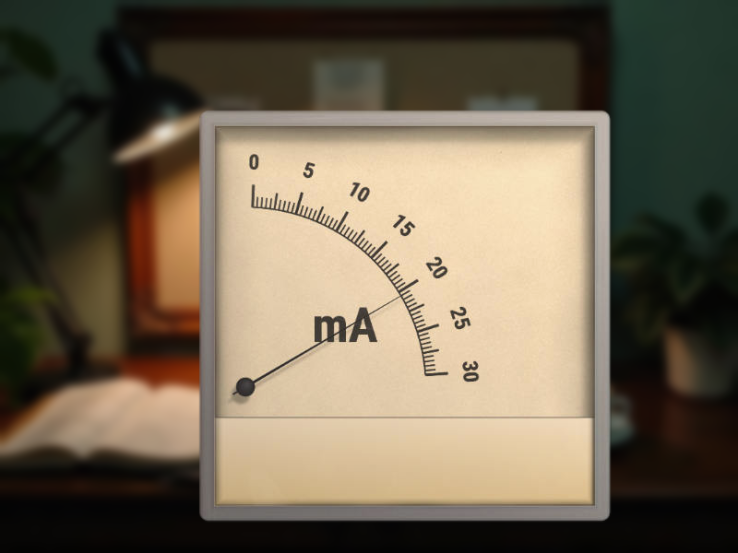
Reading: 20.5; mA
